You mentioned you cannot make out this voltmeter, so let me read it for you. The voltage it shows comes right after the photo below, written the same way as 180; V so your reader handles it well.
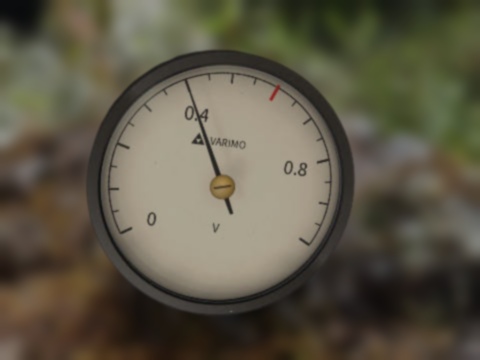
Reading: 0.4; V
